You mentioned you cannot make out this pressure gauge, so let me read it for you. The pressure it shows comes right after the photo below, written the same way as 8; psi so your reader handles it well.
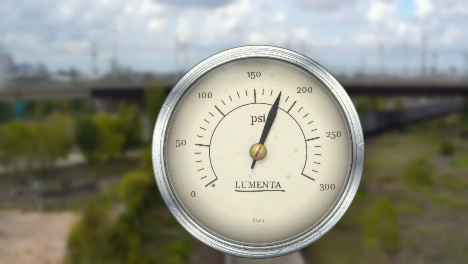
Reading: 180; psi
